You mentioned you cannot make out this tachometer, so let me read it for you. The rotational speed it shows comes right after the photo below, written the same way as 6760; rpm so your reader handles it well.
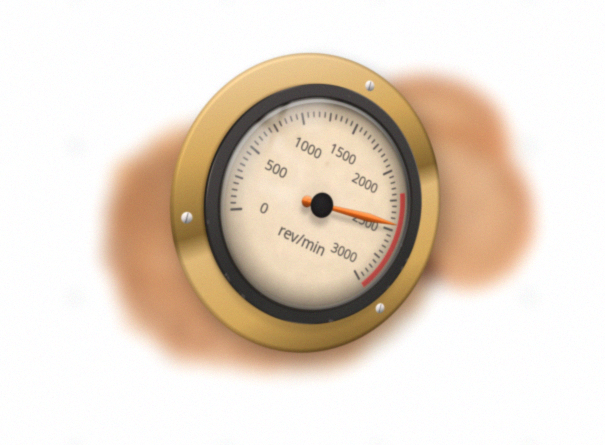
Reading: 2450; rpm
